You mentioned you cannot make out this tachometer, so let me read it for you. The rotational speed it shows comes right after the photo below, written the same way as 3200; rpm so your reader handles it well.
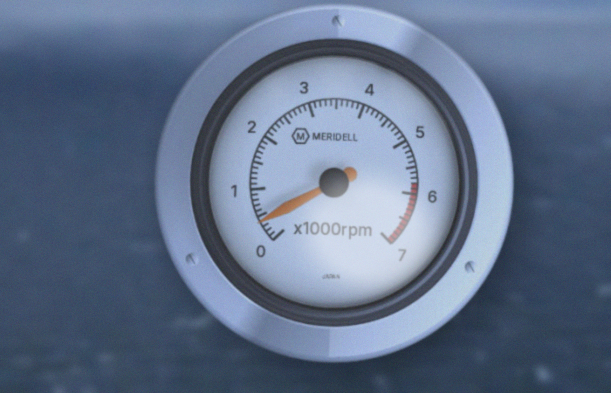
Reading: 400; rpm
